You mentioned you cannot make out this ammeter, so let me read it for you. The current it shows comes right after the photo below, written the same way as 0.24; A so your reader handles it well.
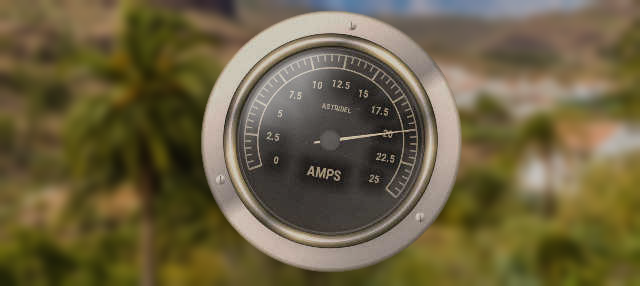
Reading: 20; A
